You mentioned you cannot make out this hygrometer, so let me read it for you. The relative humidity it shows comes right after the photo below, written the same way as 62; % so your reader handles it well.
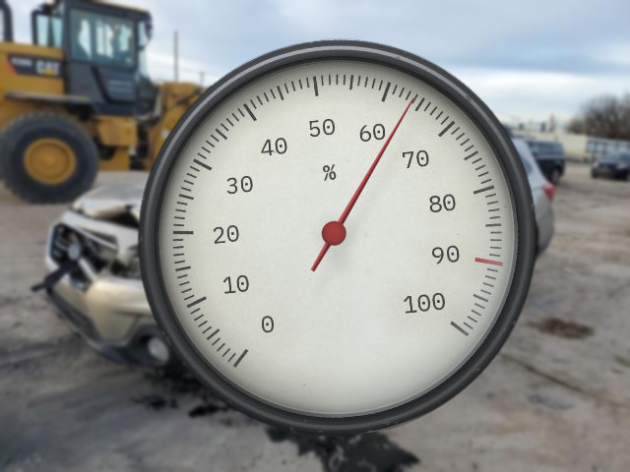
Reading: 64; %
